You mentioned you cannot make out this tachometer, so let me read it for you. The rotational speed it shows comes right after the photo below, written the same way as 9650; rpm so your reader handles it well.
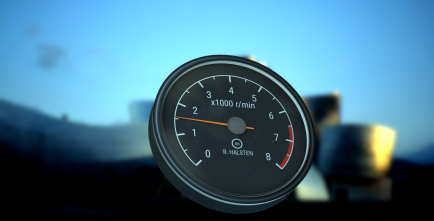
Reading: 1500; rpm
